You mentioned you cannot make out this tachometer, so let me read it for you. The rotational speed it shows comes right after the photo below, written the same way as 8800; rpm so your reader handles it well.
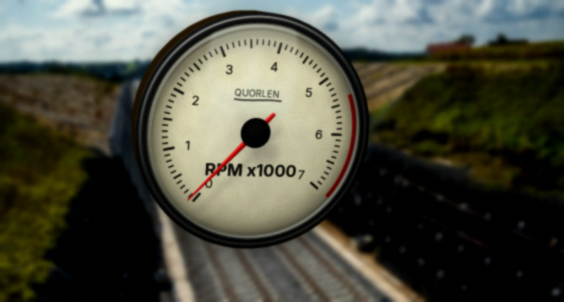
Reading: 100; rpm
